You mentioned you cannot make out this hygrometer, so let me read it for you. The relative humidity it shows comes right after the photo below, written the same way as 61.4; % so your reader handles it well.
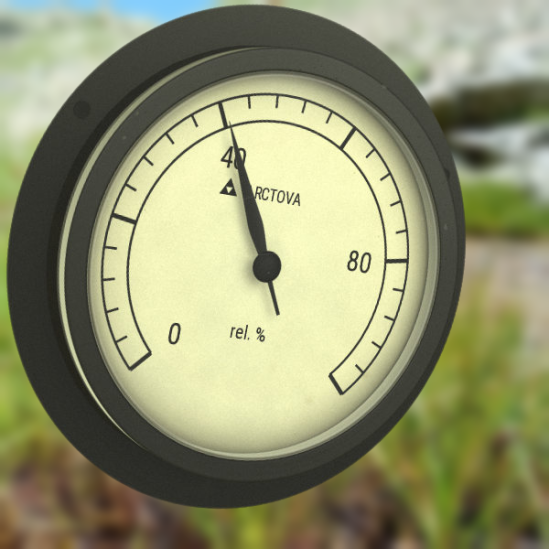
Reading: 40; %
